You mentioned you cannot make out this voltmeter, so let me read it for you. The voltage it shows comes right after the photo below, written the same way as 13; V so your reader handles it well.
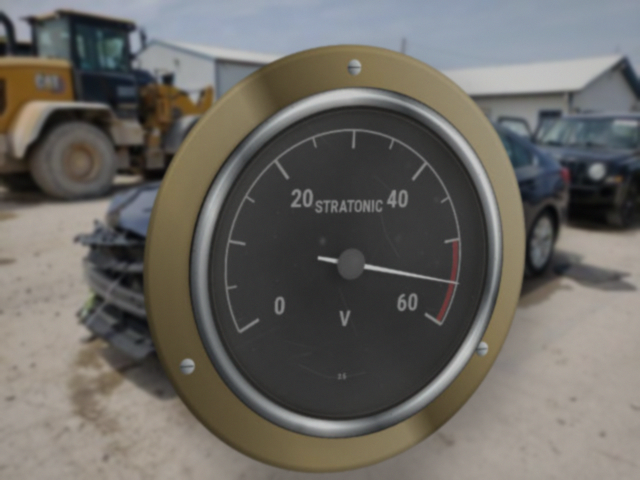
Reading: 55; V
